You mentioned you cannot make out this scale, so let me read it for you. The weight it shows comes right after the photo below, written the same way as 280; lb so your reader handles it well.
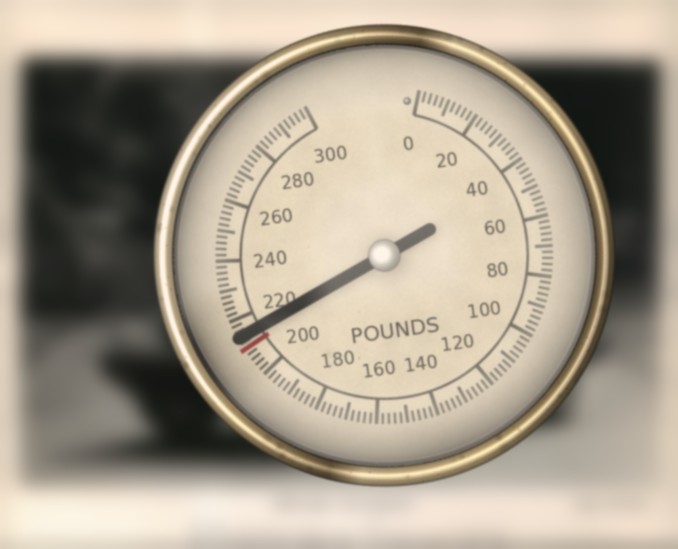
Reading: 214; lb
